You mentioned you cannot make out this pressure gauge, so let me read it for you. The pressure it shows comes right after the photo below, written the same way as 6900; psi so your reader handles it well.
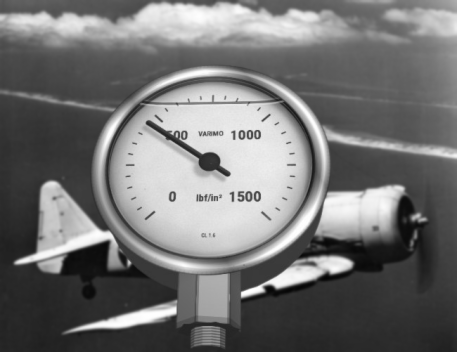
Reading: 450; psi
